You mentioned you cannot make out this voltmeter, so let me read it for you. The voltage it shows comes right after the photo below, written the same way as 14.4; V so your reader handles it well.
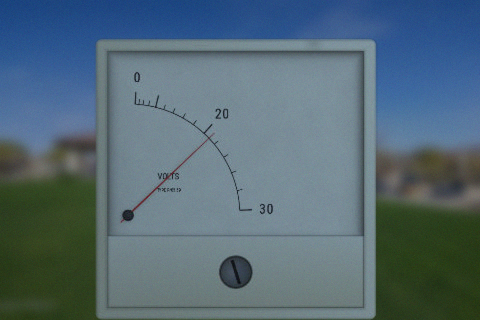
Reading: 21; V
